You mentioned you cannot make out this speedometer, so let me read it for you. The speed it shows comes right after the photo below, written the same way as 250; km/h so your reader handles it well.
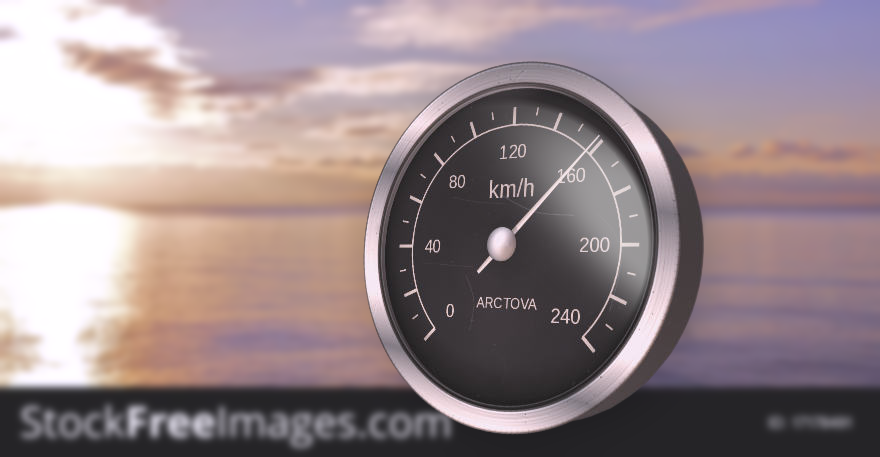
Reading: 160; km/h
